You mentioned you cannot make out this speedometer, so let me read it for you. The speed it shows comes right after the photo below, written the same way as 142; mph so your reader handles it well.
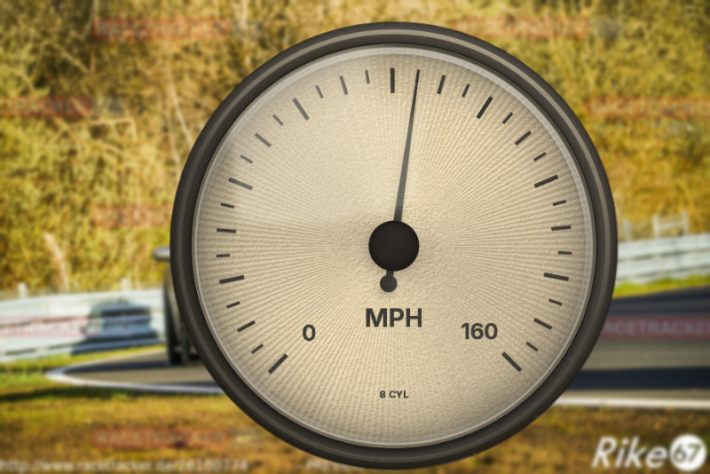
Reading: 85; mph
